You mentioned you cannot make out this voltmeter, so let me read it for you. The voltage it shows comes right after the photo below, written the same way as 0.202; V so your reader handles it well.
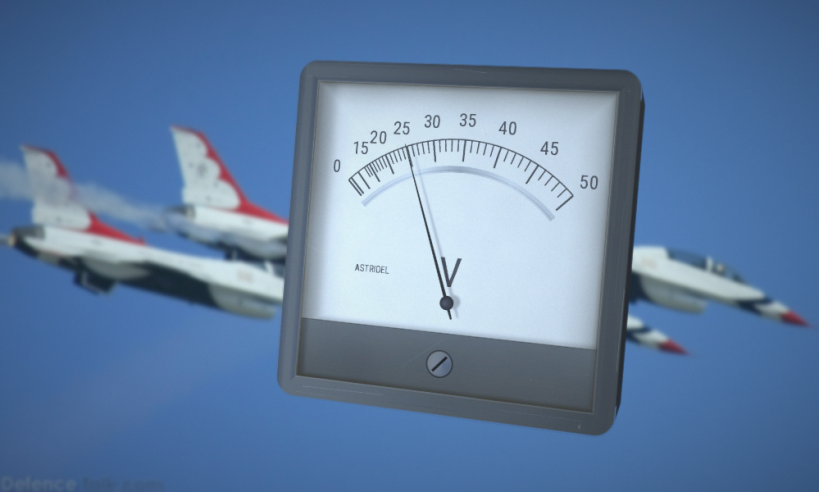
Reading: 25; V
